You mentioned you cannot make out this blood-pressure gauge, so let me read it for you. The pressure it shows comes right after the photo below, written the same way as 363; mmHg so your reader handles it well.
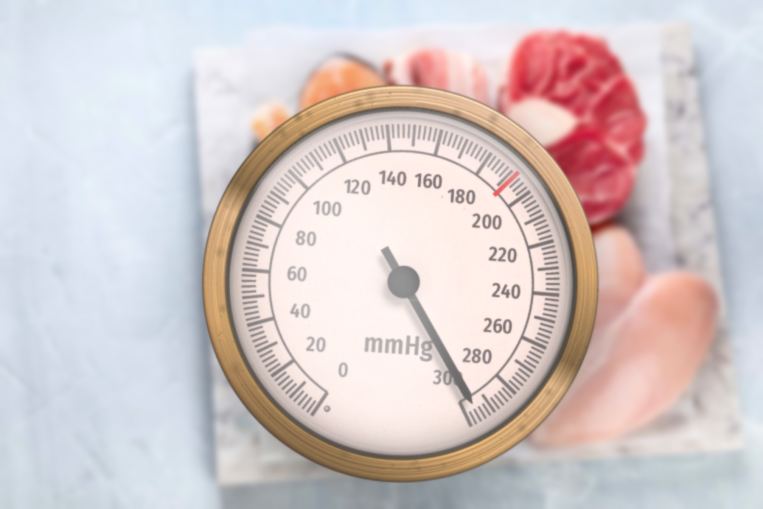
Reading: 296; mmHg
